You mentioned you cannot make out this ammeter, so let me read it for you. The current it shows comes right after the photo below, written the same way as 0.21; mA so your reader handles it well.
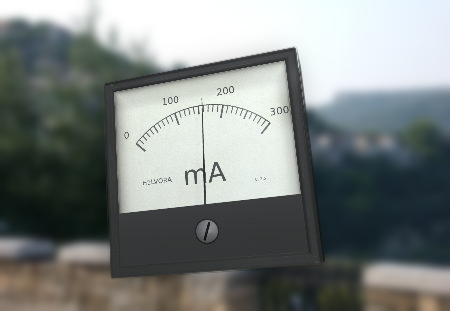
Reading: 160; mA
